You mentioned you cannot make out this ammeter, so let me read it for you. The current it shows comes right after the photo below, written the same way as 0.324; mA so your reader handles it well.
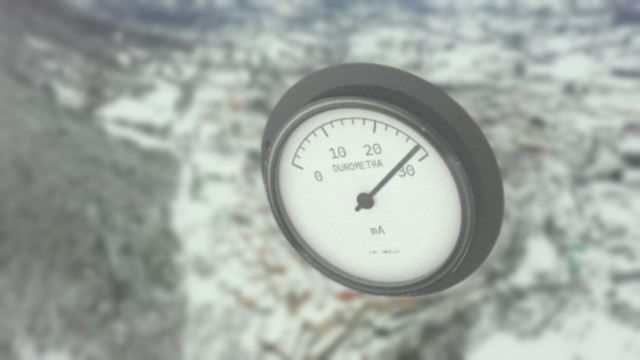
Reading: 28; mA
